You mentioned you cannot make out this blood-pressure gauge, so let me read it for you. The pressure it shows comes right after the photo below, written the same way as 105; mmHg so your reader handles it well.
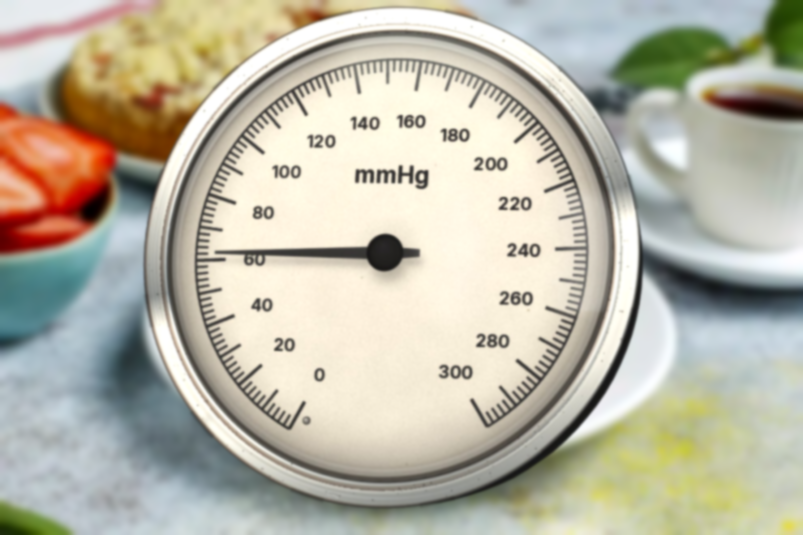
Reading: 62; mmHg
